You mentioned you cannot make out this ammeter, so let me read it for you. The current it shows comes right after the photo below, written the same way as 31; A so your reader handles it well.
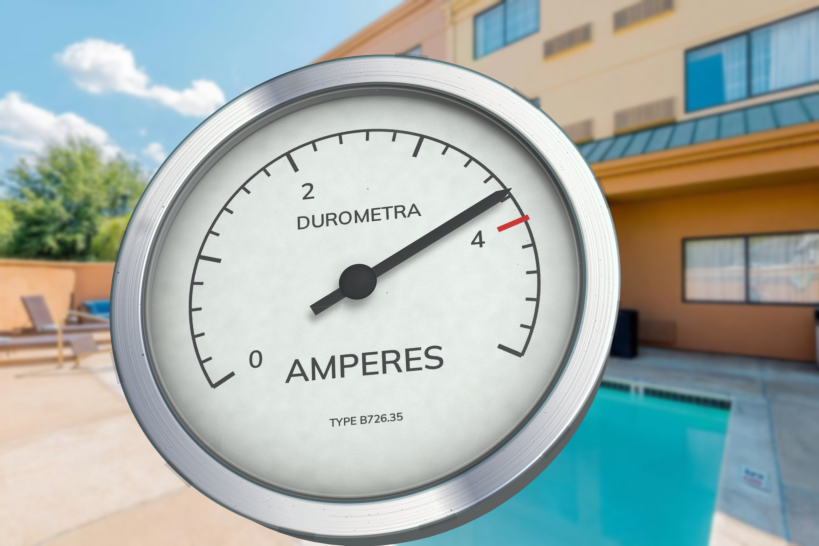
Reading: 3.8; A
